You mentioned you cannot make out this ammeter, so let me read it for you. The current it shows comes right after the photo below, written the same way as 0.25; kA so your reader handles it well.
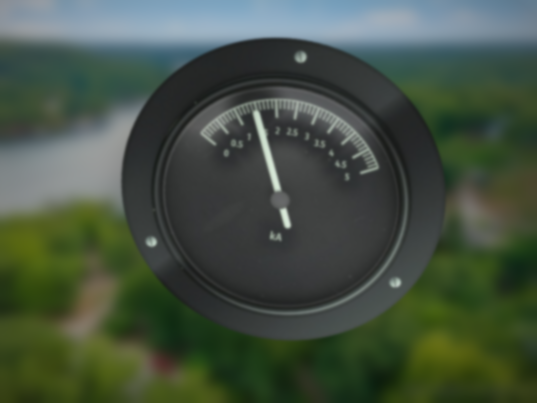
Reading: 1.5; kA
